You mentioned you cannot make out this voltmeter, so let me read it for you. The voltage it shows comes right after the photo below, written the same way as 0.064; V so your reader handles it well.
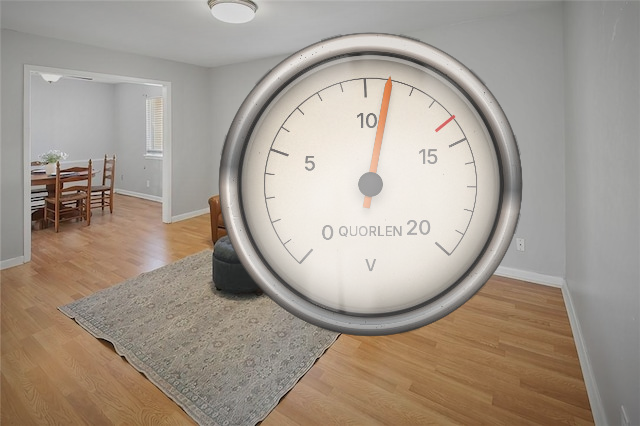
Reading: 11; V
